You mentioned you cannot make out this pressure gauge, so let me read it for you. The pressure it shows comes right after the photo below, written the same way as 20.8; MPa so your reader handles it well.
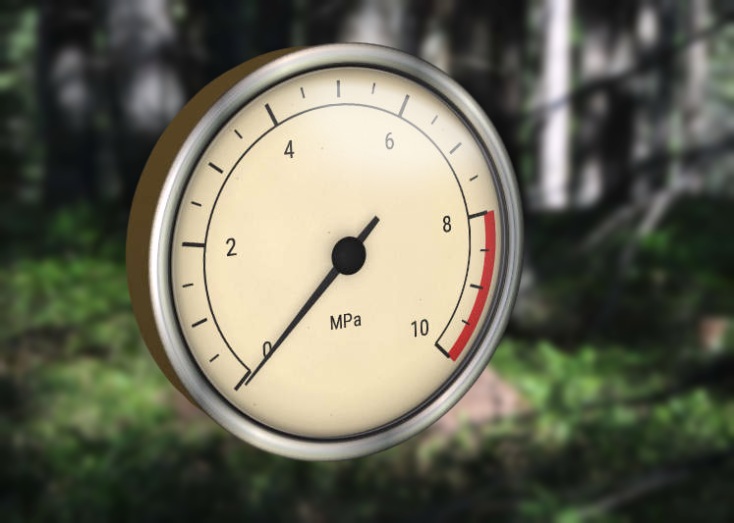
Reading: 0; MPa
